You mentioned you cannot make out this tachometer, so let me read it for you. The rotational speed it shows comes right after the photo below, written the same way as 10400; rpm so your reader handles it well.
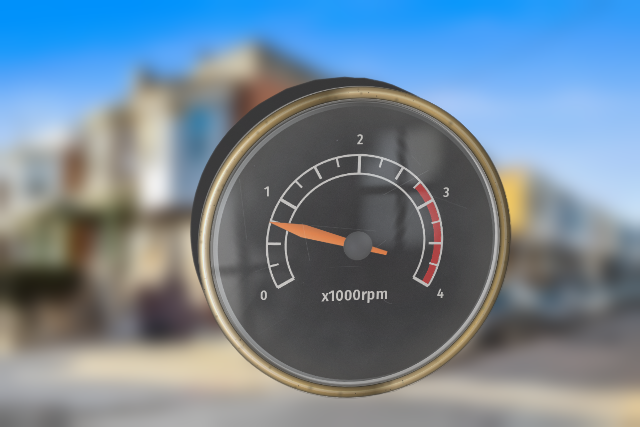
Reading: 750; rpm
